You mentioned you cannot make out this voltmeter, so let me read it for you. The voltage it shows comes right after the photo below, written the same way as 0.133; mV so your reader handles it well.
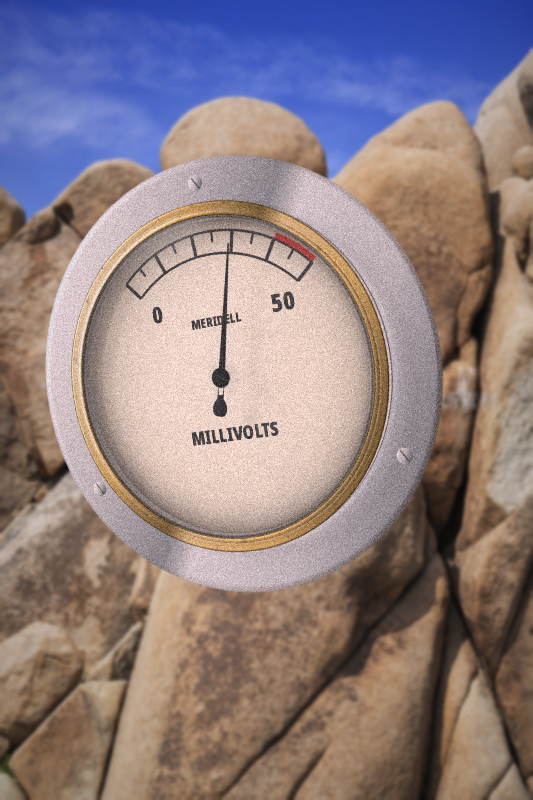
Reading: 30; mV
